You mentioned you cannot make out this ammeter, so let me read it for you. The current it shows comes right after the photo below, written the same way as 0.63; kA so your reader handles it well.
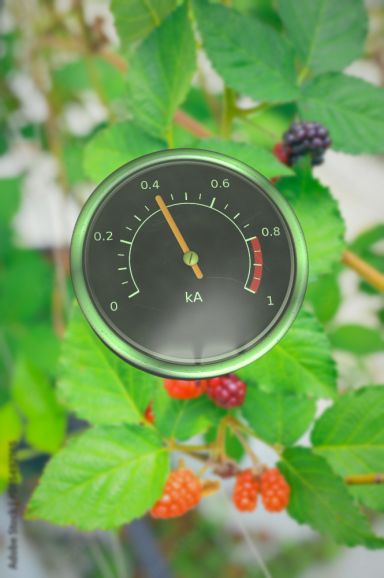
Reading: 0.4; kA
